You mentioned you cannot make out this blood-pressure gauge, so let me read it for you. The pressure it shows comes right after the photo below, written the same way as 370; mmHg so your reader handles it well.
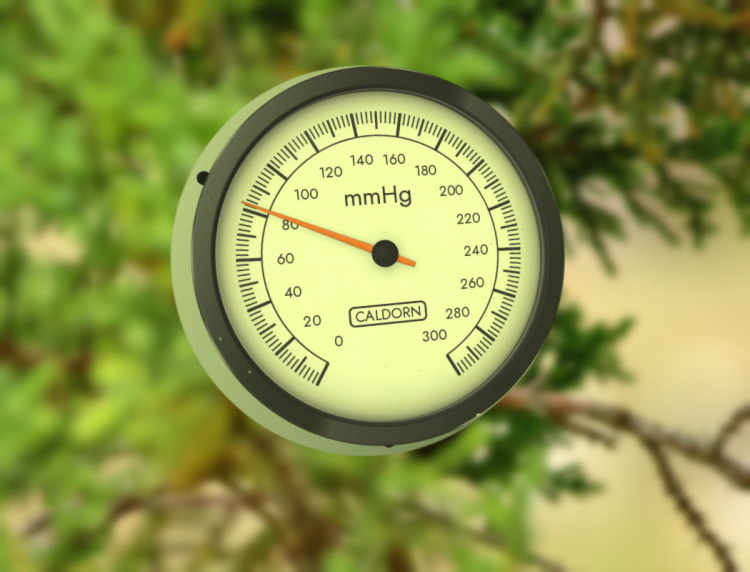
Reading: 82; mmHg
